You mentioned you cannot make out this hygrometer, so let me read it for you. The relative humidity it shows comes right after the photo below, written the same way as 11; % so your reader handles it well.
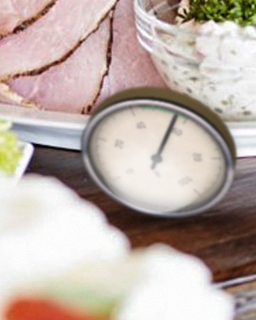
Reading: 56; %
